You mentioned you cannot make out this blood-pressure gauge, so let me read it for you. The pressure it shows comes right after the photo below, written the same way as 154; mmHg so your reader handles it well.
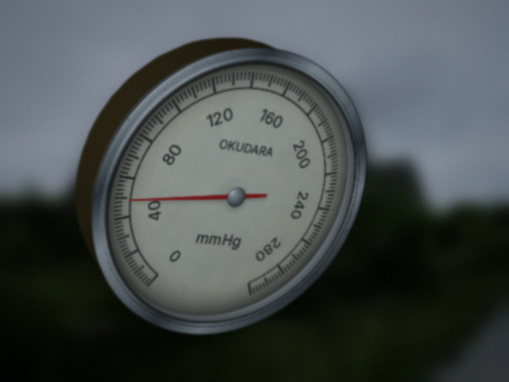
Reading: 50; mmHg
